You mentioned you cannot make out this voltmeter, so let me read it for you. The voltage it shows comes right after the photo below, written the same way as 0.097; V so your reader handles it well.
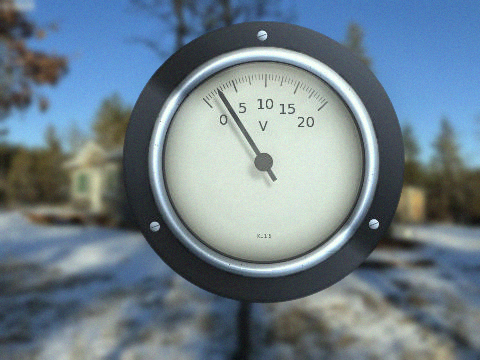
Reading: 2.5; V
